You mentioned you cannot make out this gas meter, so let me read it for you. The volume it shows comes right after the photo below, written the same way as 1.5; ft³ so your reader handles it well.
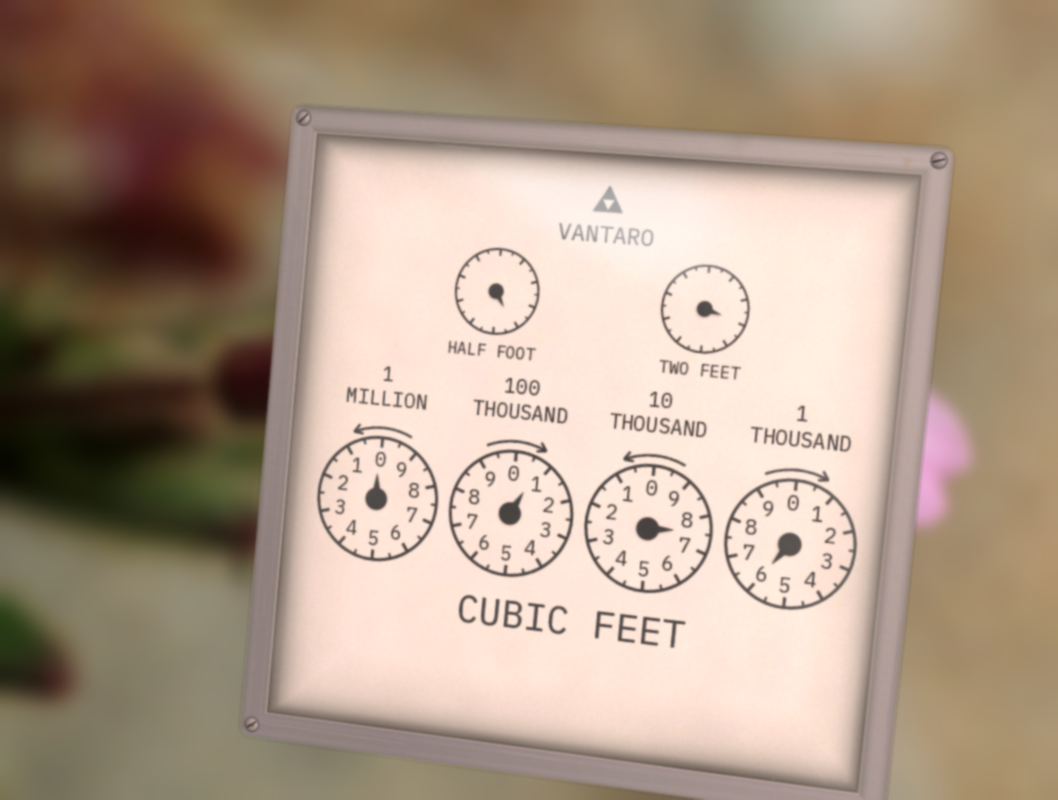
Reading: 7600; ft³
